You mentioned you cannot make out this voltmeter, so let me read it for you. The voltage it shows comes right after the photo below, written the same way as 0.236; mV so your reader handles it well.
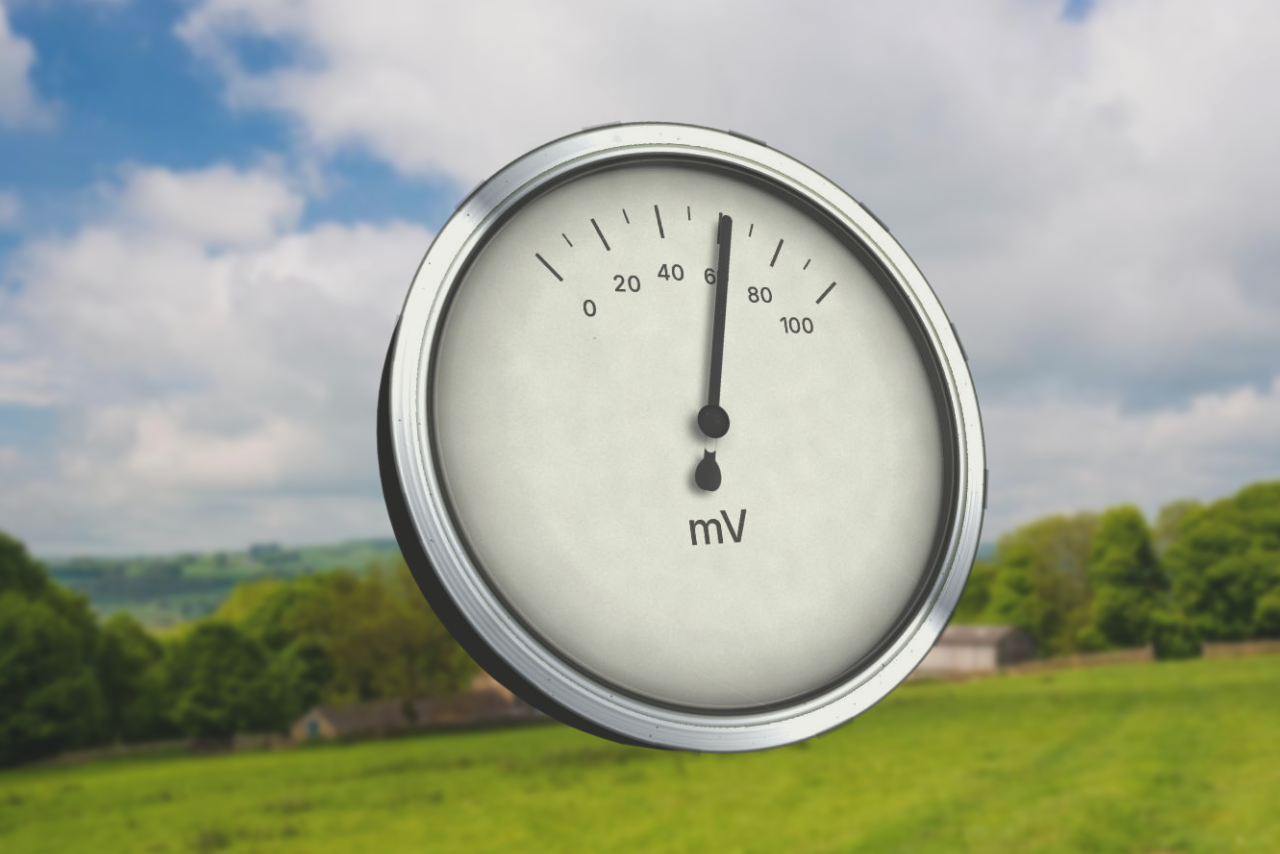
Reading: 60; mV
